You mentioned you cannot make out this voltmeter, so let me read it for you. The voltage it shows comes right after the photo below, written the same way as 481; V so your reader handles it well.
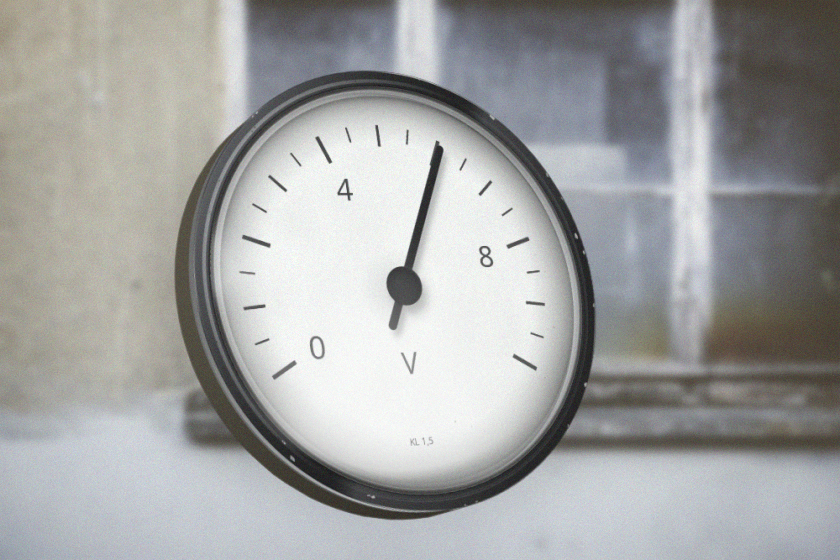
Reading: 6; V
